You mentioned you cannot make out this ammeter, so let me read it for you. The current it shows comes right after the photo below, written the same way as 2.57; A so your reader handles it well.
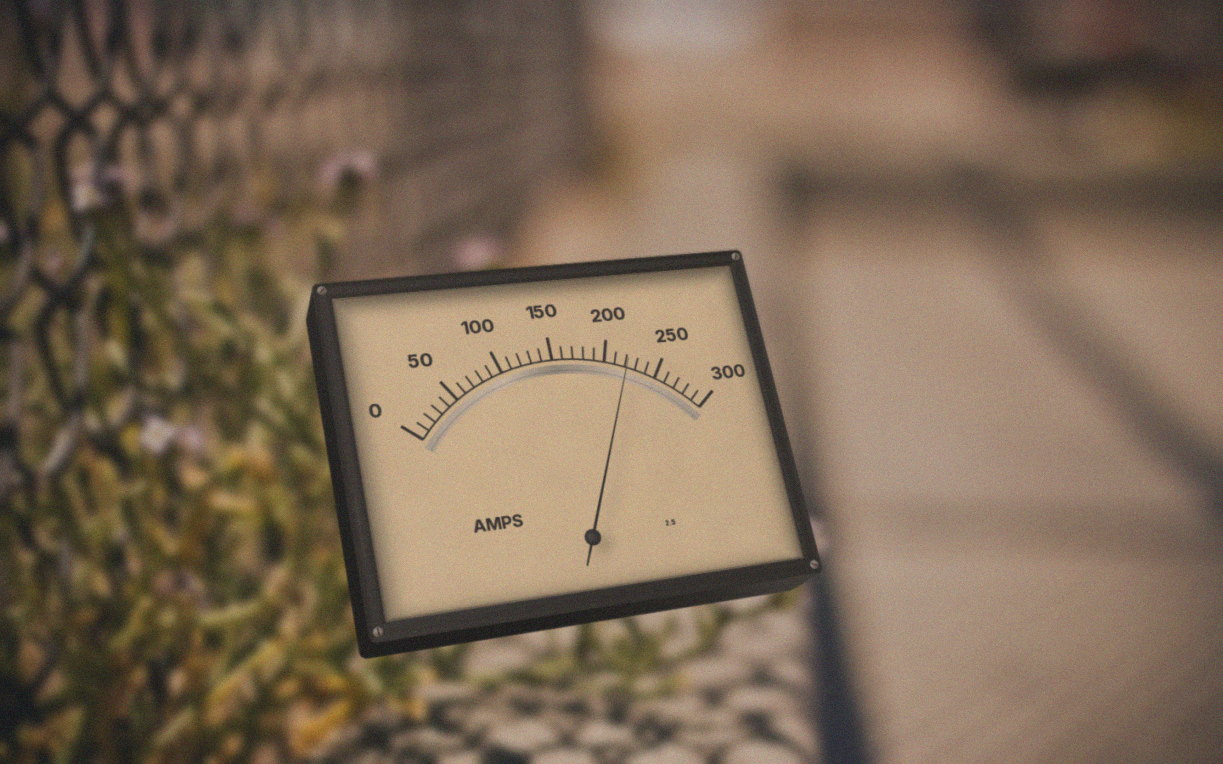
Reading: 220; A
